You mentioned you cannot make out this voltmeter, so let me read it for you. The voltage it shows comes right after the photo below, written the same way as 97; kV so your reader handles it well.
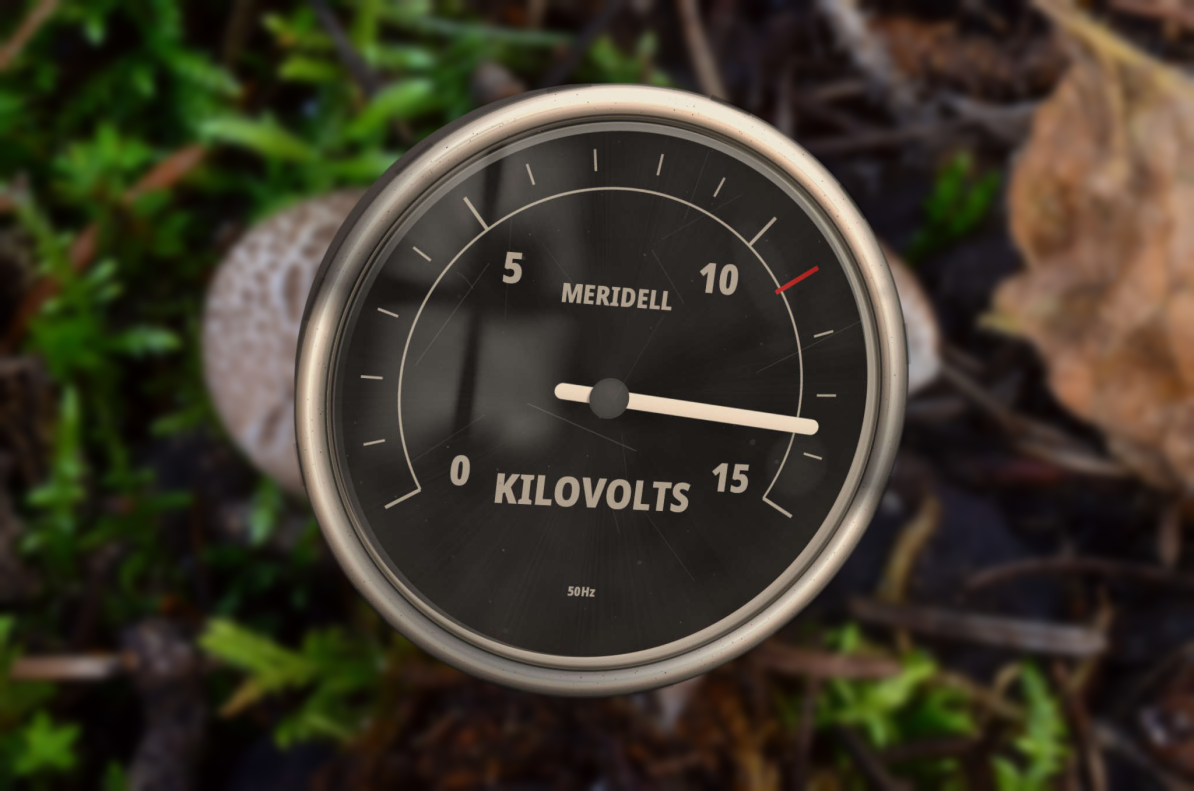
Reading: 13.5; kV
